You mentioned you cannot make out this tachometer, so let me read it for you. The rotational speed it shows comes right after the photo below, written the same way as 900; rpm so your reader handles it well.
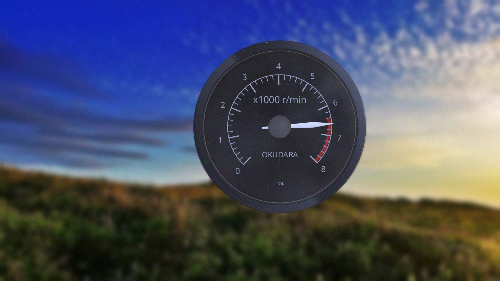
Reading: 6600; rpm
